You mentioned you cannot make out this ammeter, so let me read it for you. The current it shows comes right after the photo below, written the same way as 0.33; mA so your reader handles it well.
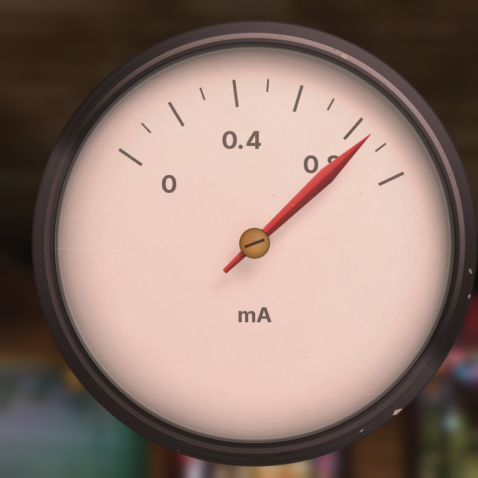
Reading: 0.85; mA
